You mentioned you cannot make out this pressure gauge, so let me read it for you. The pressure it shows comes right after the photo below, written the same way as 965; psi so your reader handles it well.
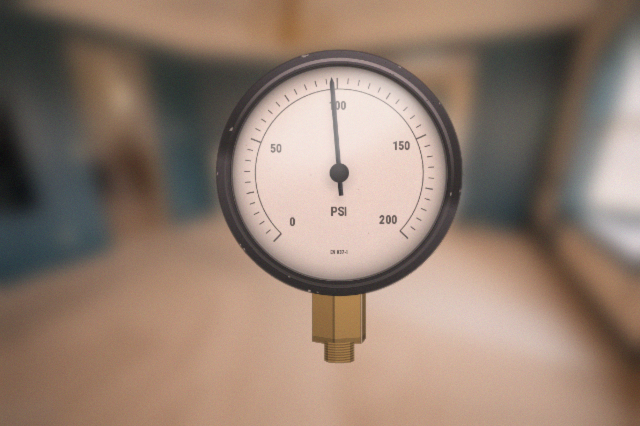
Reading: 97.5; psi
